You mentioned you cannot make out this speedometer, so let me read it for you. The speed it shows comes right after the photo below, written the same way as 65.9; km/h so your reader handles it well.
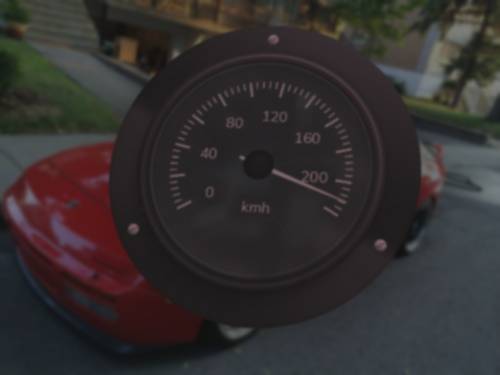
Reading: 212; km/h
